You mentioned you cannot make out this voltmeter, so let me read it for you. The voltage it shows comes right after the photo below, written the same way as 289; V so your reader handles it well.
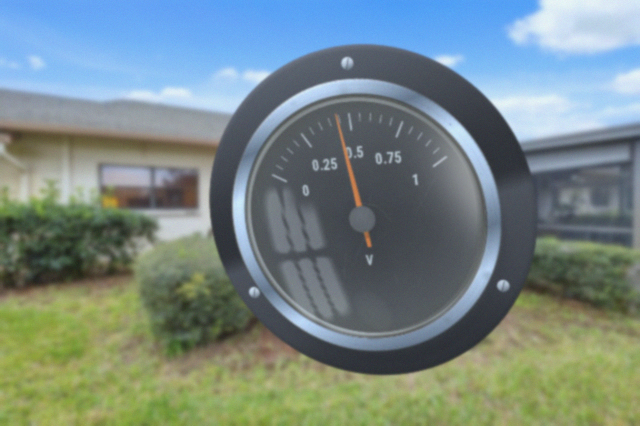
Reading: 0.45; V
